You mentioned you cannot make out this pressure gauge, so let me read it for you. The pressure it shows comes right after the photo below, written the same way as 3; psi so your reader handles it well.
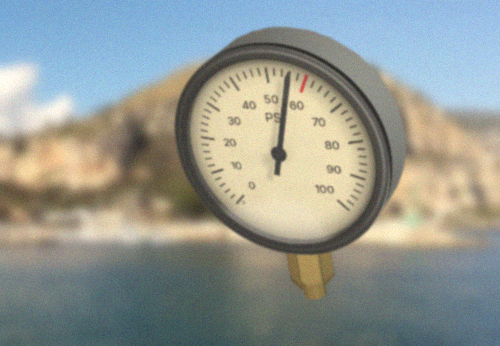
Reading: 56; psi
